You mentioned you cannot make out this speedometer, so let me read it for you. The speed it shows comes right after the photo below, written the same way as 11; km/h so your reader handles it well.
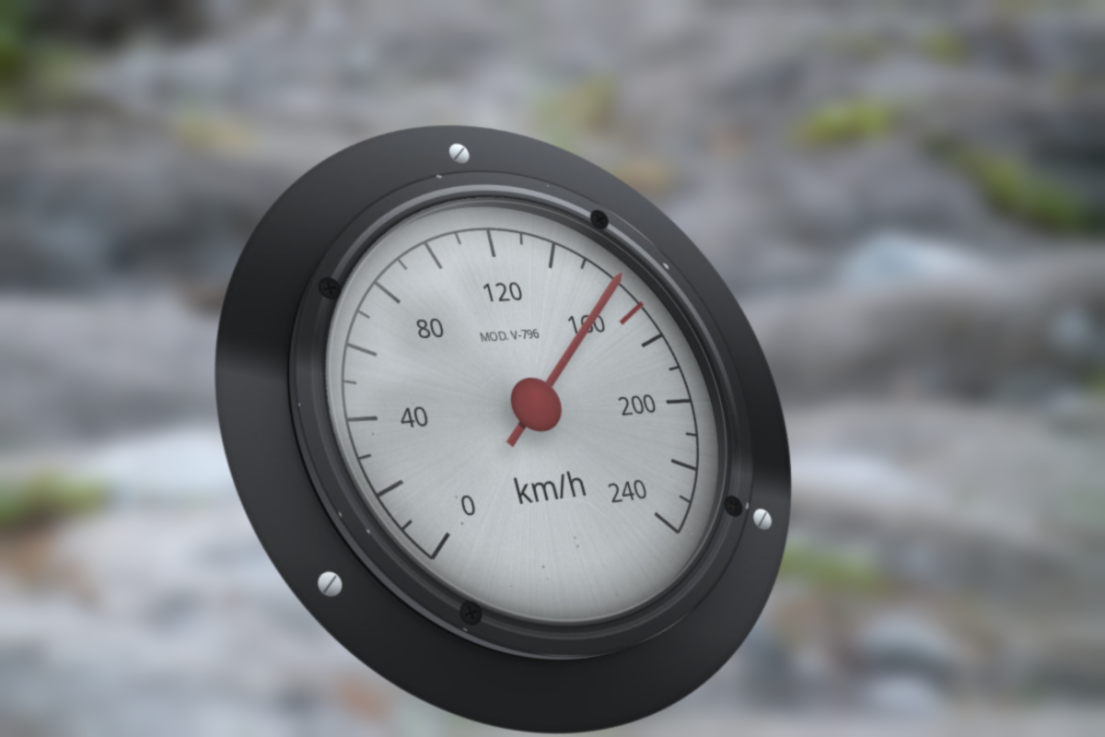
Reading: 160; km/h
